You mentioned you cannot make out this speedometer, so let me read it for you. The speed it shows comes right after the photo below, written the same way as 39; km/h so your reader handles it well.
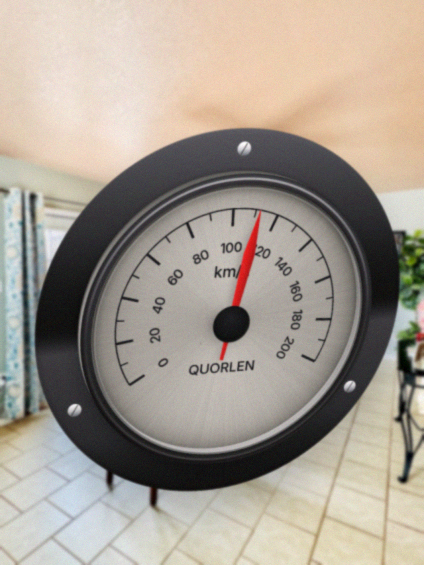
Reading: 110; km/h
